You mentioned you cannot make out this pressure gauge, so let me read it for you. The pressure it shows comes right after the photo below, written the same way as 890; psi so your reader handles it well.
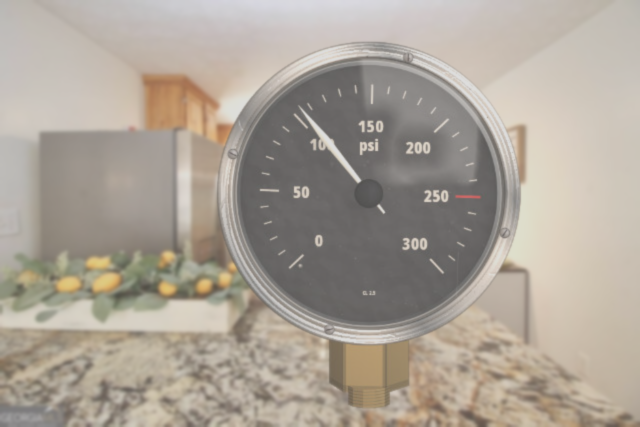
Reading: 105; psi
